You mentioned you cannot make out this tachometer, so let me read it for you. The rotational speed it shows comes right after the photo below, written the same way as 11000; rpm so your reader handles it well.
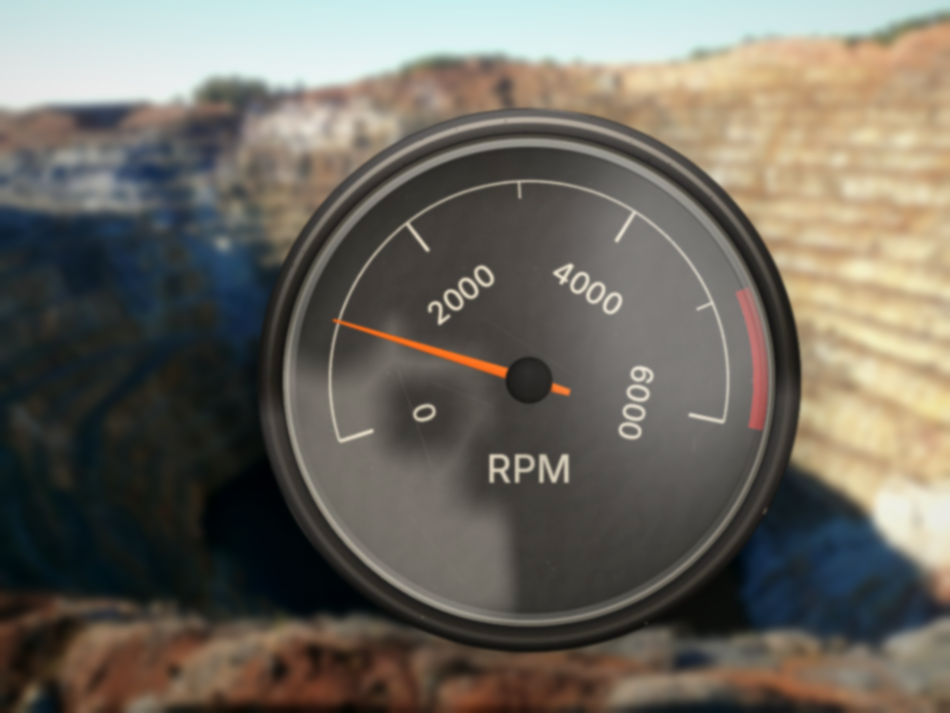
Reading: 1000; rpm
